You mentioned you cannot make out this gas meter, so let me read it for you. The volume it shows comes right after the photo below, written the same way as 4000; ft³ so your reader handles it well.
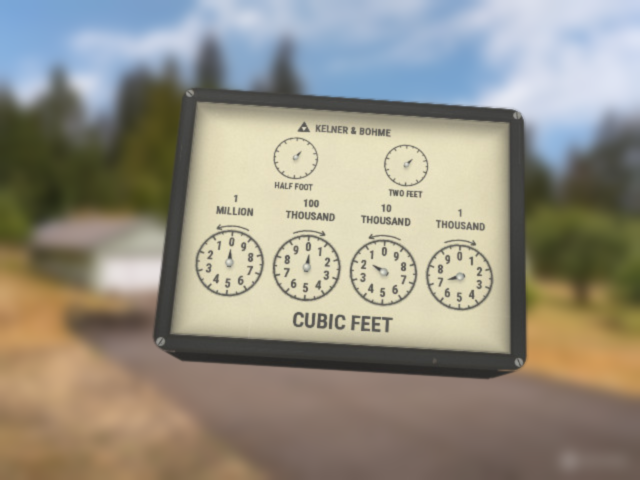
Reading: 1700; ft³
